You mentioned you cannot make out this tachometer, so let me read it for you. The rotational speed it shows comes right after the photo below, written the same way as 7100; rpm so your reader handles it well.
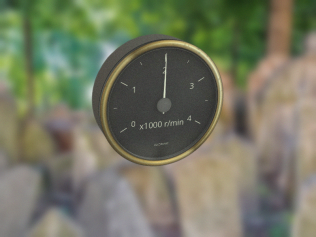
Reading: 2000; rpm
